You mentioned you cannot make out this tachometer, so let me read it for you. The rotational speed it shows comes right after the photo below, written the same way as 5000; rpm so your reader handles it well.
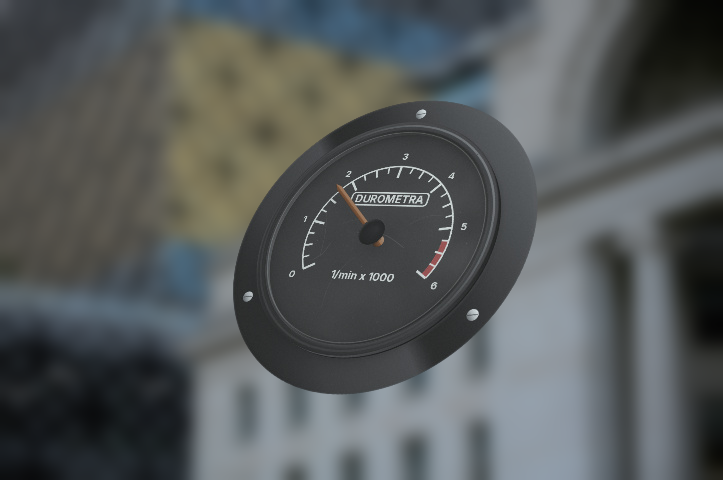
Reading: 1750; rpm
